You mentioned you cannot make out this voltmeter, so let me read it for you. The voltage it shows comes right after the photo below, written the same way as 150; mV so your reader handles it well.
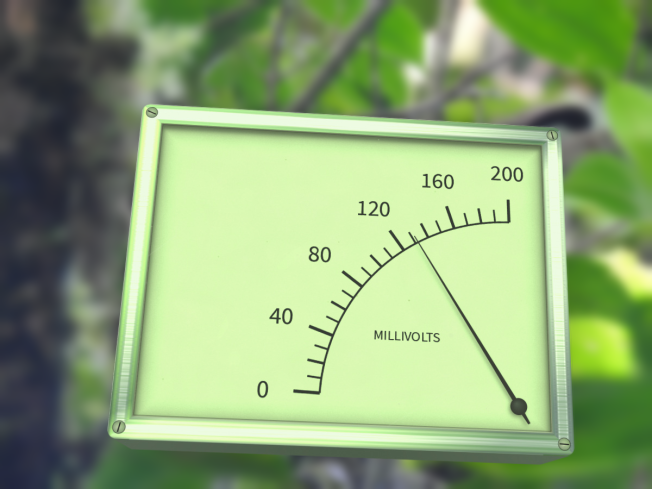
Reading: 130; mV
